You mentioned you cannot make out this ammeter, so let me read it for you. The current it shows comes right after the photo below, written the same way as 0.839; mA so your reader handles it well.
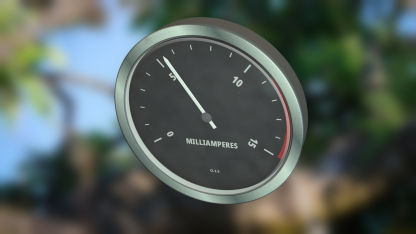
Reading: 5.5; mA
